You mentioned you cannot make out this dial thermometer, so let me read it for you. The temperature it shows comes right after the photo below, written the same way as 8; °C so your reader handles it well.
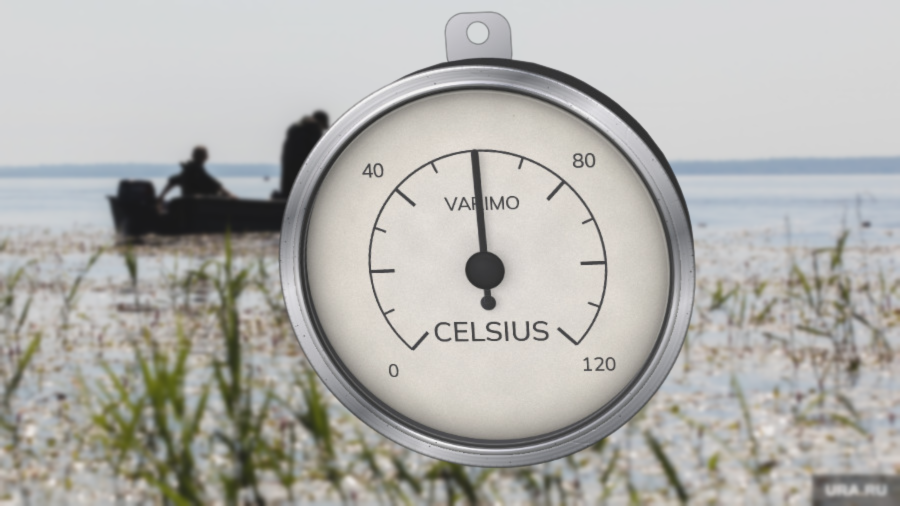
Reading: 60; °C
